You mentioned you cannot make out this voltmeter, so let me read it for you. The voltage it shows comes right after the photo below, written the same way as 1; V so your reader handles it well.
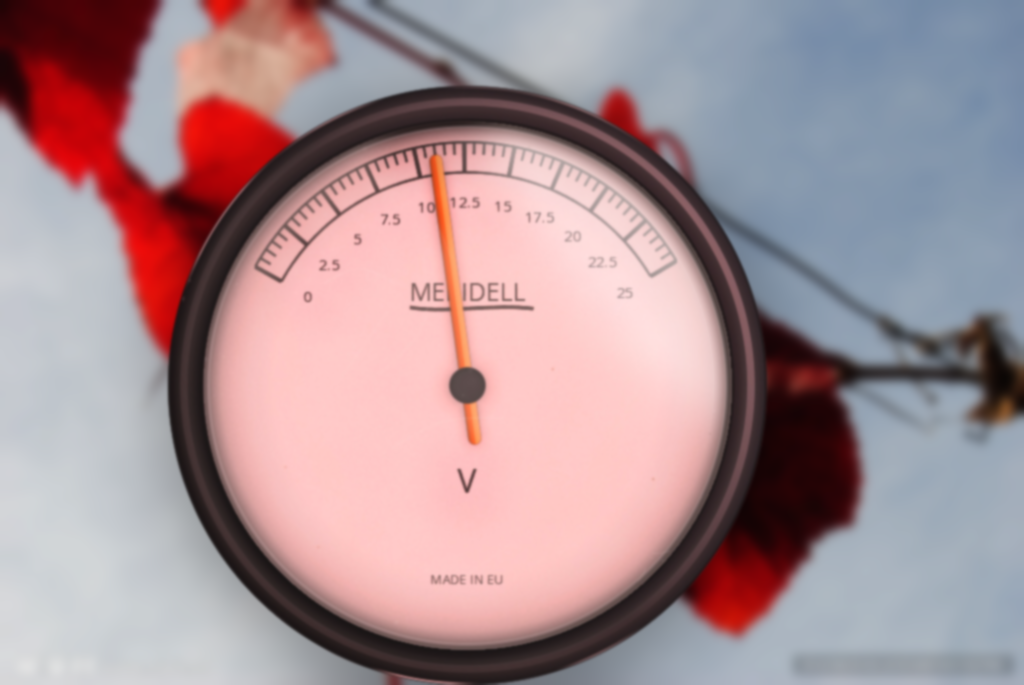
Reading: 11; V
